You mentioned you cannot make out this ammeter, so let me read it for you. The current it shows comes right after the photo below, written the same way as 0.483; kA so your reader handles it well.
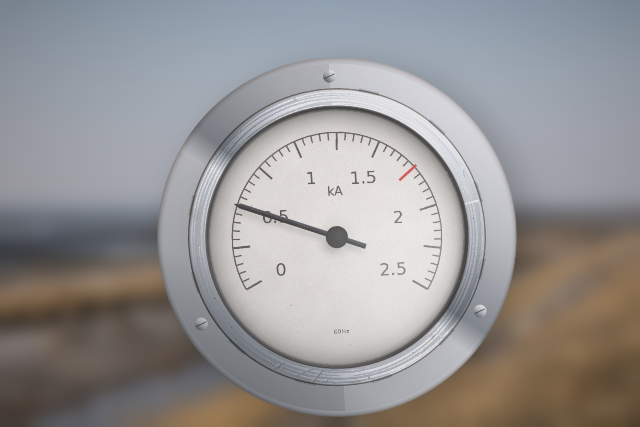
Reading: 0.5; kA
